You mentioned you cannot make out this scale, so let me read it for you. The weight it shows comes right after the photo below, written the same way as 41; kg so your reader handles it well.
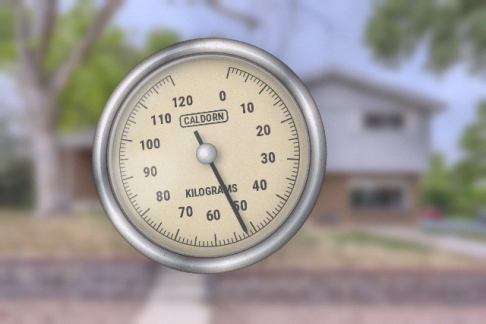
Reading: 52; kg
